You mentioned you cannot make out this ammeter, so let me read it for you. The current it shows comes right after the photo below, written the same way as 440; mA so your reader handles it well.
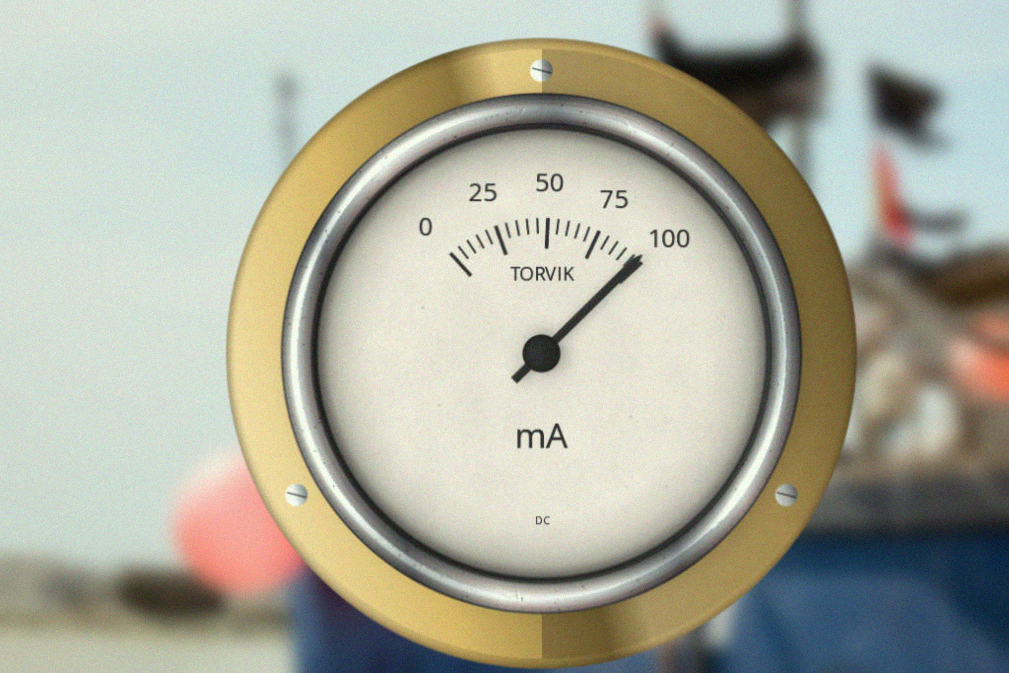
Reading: 97.5; mA
